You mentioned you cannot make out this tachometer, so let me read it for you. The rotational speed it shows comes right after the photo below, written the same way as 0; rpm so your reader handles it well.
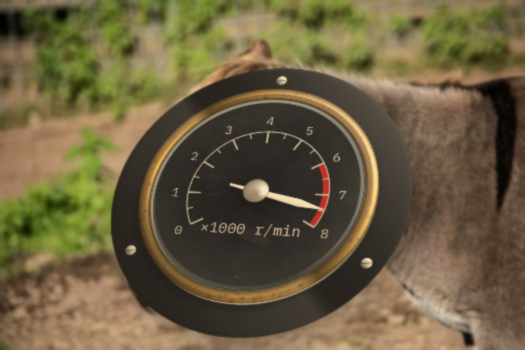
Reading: 7500; rpm
